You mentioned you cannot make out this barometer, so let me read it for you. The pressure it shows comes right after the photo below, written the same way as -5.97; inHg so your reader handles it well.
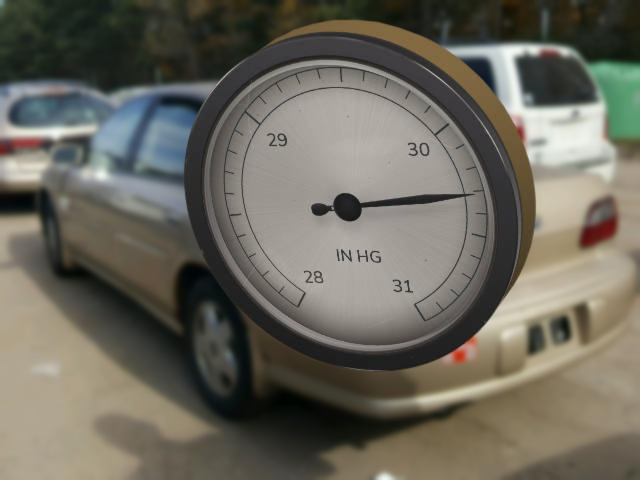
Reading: 30.3; inHg
